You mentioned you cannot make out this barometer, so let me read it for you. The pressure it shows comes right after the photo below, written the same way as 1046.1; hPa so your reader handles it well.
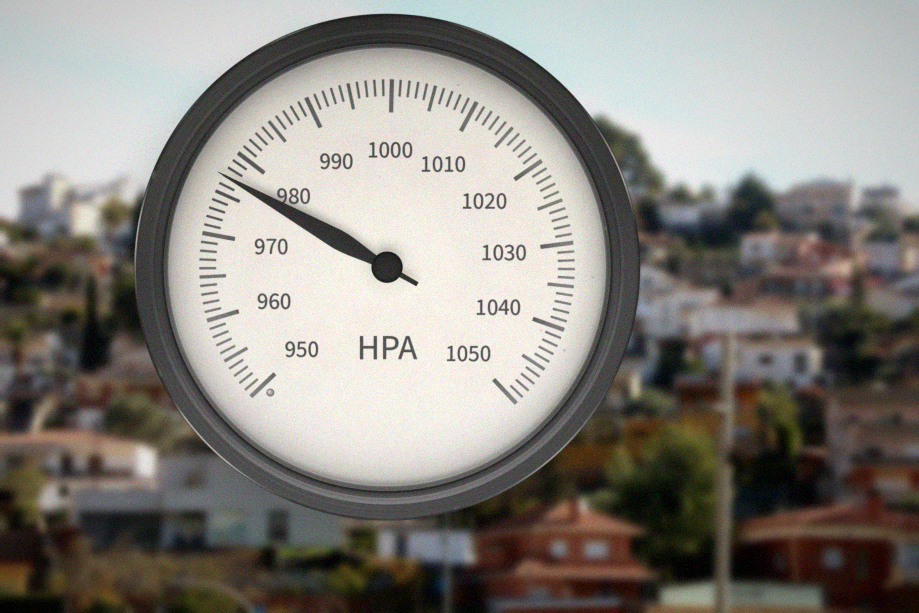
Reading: 977; hPa
